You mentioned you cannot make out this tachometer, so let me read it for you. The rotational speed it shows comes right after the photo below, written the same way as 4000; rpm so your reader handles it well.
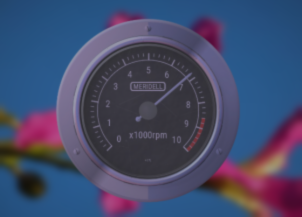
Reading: 6800; rpm
